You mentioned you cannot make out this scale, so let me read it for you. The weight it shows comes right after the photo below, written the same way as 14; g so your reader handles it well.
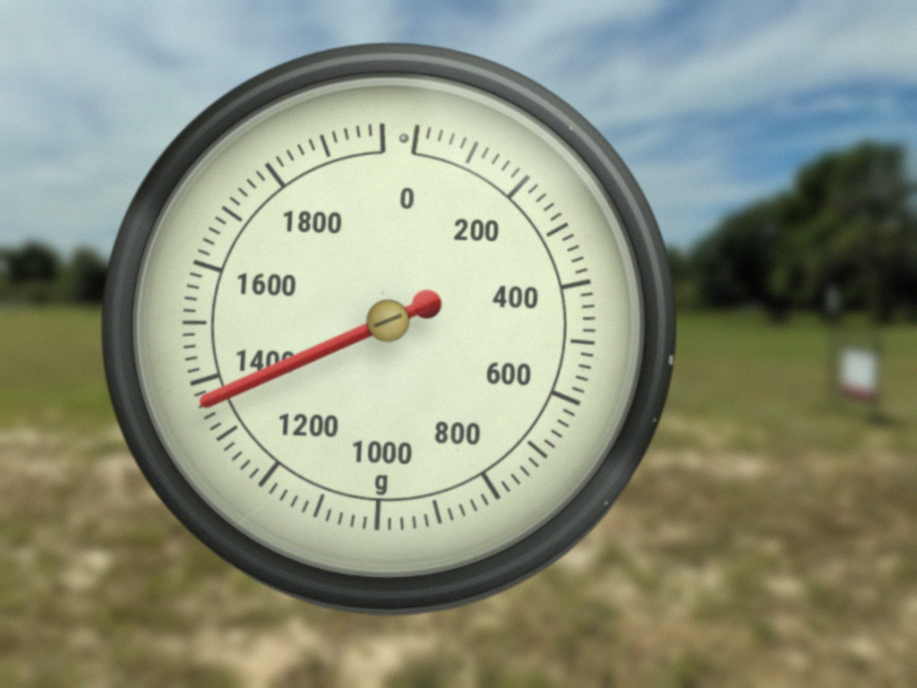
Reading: 1360; g
